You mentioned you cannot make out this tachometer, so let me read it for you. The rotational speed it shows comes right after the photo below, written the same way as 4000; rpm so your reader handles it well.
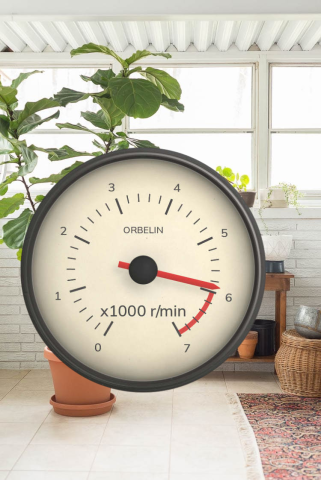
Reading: 5900; rpm
